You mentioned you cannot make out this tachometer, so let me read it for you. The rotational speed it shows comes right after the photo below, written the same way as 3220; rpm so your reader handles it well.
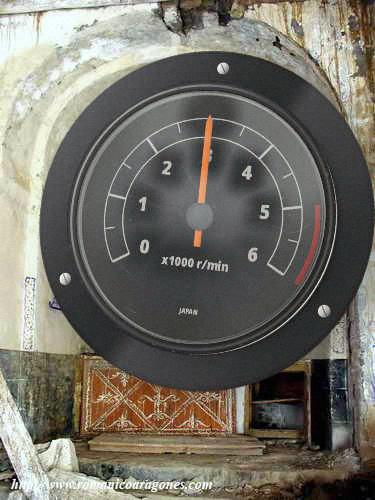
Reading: 3000; rpm
